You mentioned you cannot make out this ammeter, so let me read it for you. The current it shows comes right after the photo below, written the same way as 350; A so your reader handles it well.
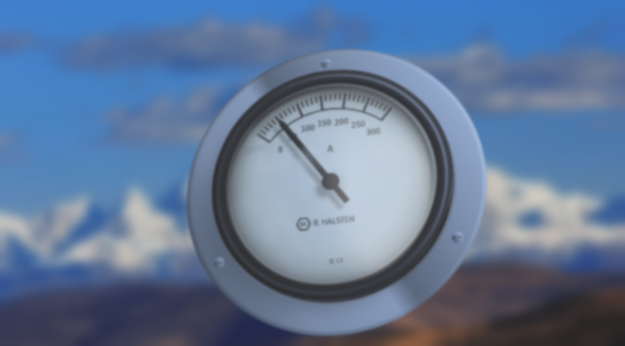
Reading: 50; A
